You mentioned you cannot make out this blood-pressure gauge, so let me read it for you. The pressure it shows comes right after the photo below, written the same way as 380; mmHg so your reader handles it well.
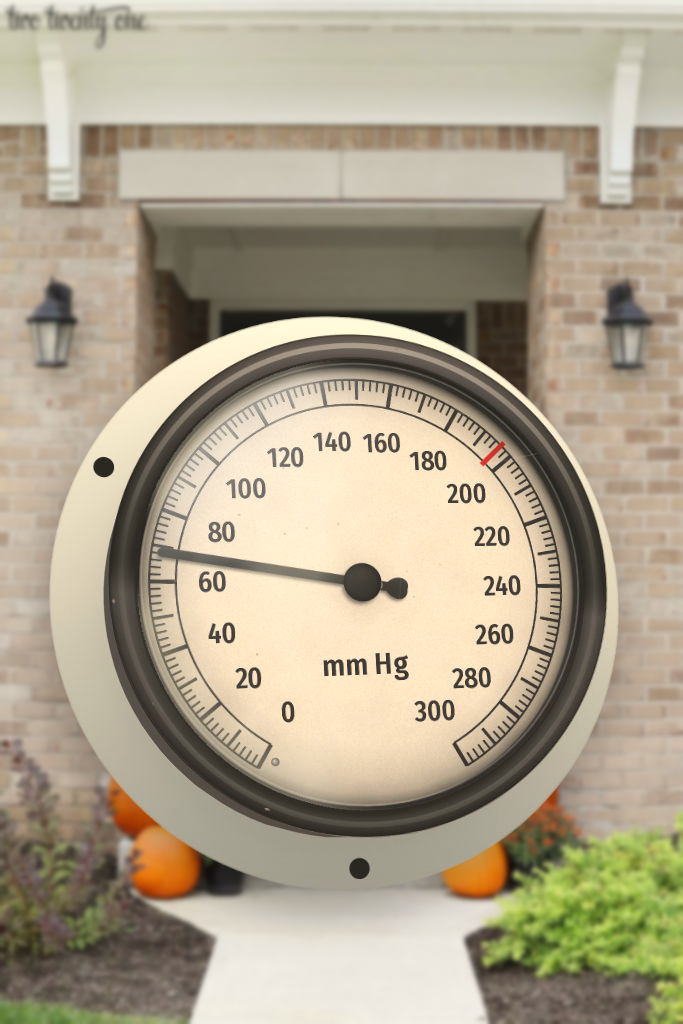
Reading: 68; mmHg
